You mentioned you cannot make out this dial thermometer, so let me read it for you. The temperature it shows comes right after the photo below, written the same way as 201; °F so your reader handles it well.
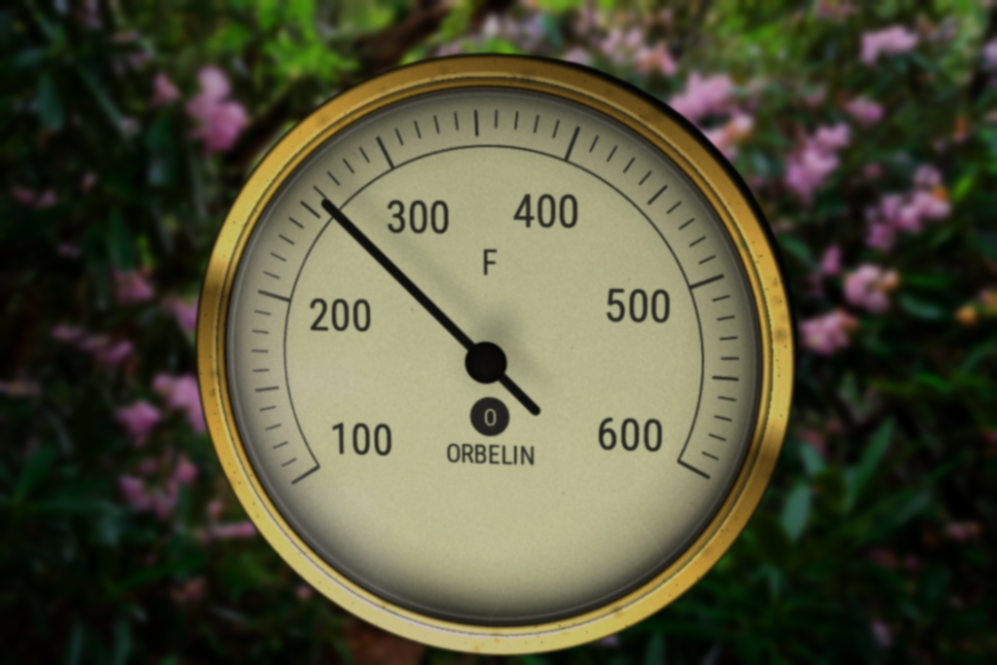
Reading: 260; °F
